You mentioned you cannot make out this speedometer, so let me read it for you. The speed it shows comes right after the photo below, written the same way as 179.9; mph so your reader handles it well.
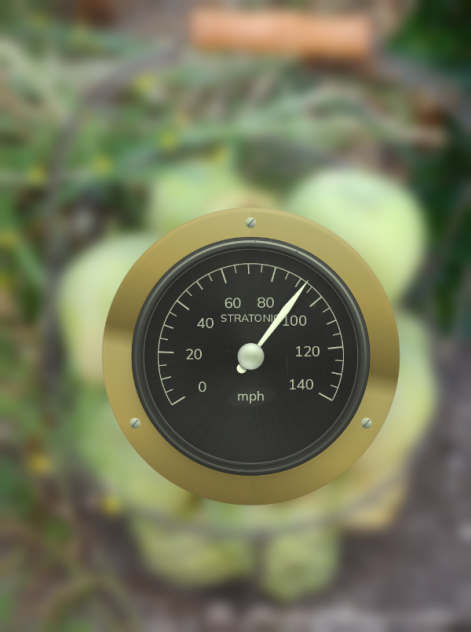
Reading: 92.5; mph
